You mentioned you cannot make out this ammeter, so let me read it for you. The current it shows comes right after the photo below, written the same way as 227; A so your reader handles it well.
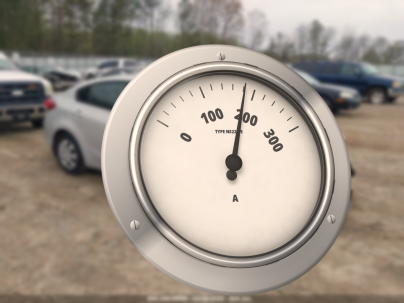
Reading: 180; A
